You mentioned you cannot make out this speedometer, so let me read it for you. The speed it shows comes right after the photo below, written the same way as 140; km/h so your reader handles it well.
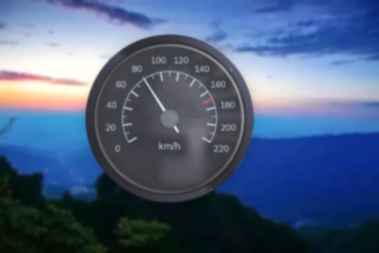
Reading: 80; km/h
